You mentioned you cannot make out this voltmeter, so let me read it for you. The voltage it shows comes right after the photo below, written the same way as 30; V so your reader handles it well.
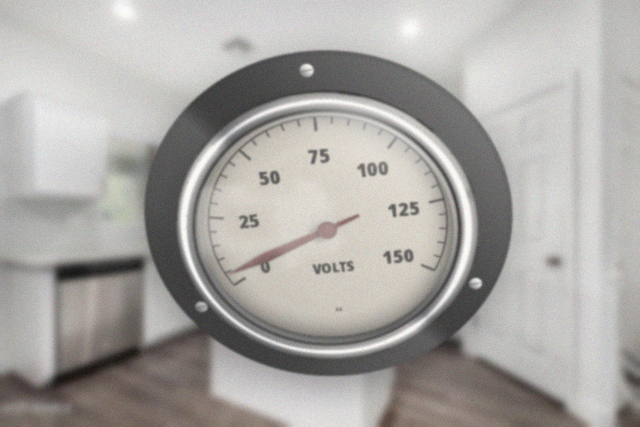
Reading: 5; V
